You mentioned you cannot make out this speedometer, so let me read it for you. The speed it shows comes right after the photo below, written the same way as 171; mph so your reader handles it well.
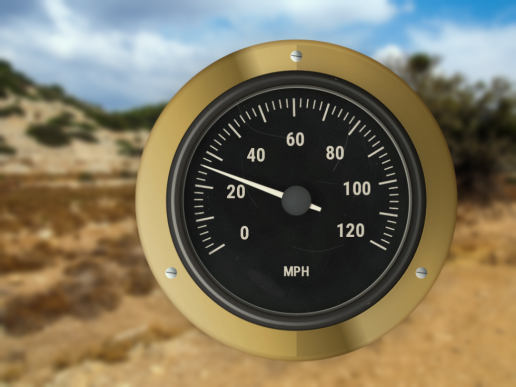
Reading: 26; mph
